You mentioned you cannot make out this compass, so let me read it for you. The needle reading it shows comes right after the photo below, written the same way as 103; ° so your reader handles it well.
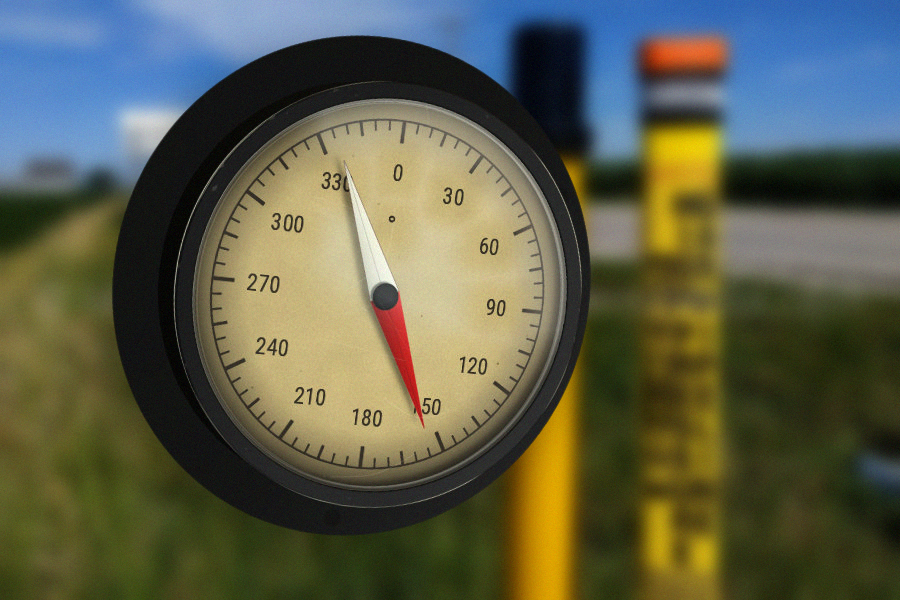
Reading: 155; °
